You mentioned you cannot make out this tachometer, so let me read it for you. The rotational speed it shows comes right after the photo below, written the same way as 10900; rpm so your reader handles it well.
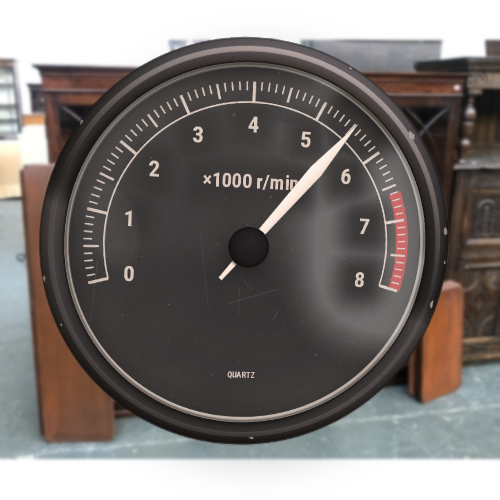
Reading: 5500; rpm
